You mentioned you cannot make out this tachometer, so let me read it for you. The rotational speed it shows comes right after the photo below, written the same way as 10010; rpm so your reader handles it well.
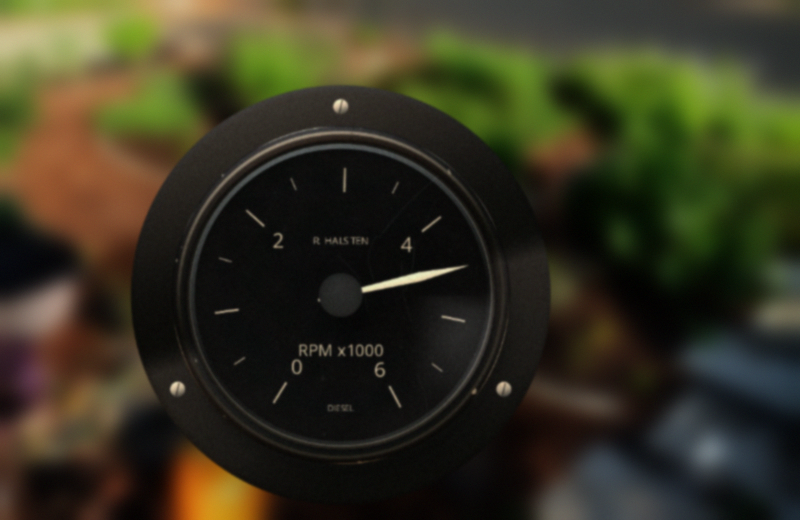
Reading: 4500; rpm
